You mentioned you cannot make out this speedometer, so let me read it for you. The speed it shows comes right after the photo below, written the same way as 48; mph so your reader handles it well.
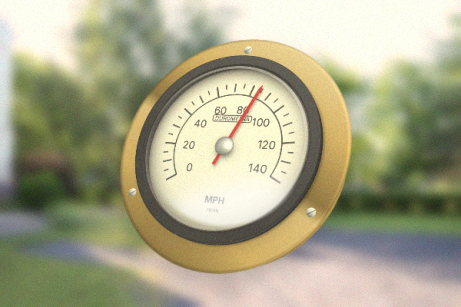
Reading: 85; mph
